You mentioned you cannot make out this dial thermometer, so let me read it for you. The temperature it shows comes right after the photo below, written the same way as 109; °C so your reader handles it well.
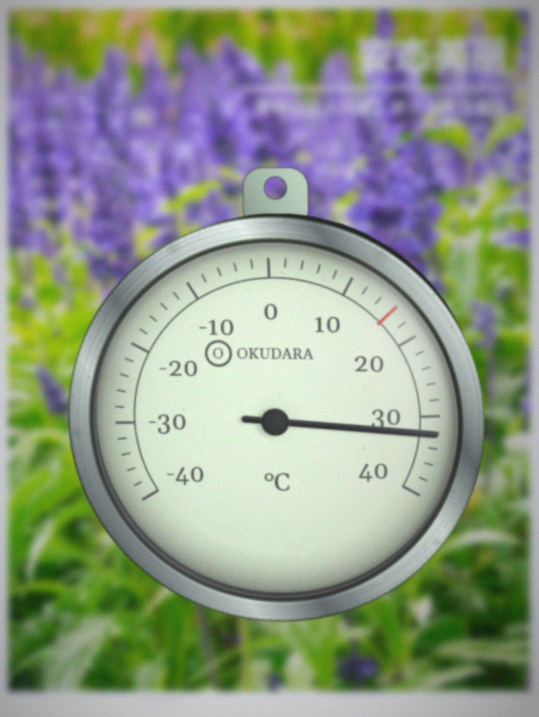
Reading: 32; °C
